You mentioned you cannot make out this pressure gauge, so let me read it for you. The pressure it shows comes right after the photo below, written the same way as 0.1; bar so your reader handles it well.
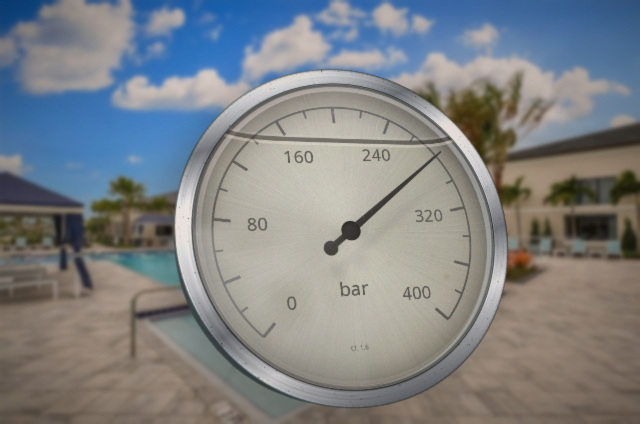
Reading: 280; bar
